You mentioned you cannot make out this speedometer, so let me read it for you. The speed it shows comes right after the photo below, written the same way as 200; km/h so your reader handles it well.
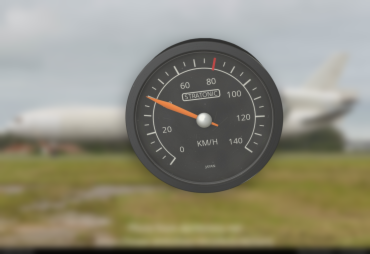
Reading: 40; km/h
